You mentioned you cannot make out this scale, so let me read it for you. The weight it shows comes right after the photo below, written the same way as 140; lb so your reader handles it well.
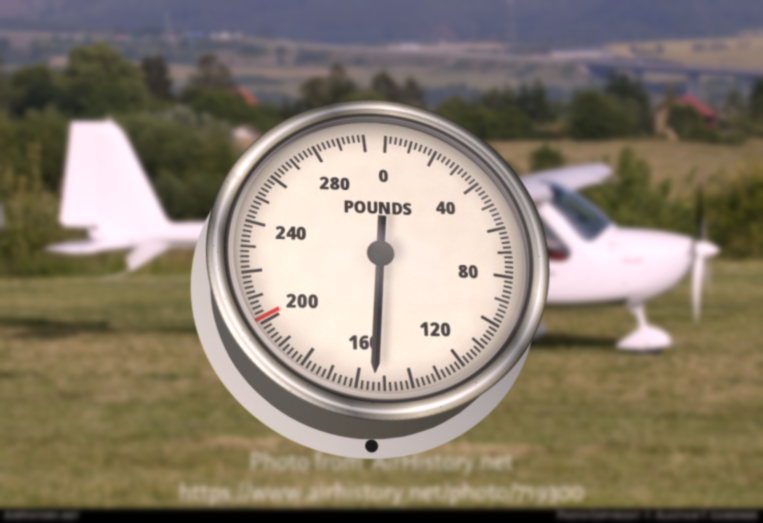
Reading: 154; lb
